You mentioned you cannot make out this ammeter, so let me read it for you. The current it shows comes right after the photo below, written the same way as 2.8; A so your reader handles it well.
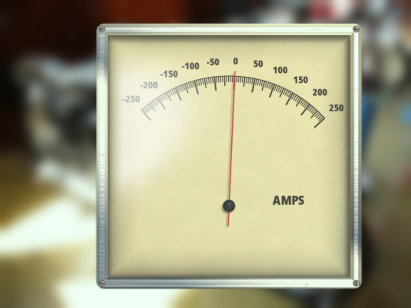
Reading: 0; A
